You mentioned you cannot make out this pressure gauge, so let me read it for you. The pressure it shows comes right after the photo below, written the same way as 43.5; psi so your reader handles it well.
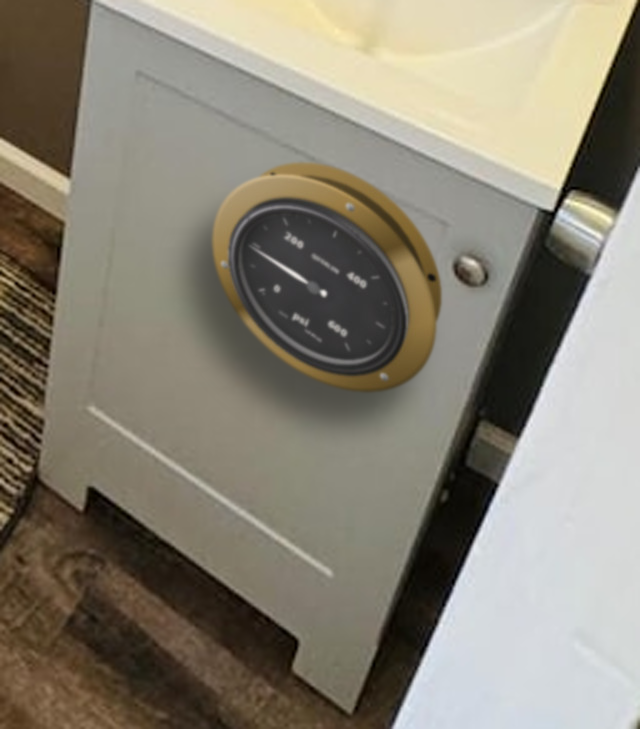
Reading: 100; psi
